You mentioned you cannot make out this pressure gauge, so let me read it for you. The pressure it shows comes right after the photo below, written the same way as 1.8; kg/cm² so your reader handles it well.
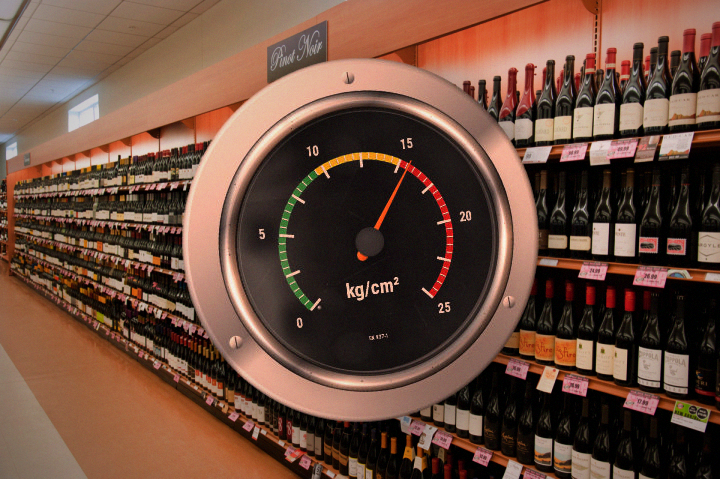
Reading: 15.5; kg/cm²
